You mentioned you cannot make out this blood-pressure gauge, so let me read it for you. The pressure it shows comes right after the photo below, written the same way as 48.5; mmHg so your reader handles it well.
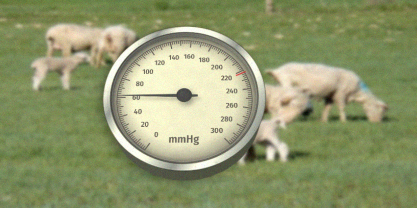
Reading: 60; mmHg
